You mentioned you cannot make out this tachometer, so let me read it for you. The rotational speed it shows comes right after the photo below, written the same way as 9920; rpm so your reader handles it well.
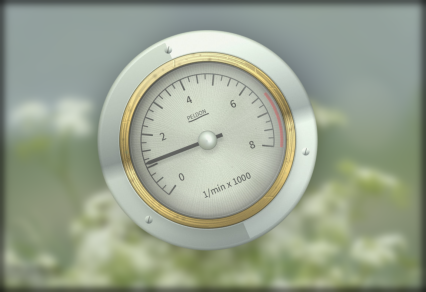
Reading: 1125; rpm
